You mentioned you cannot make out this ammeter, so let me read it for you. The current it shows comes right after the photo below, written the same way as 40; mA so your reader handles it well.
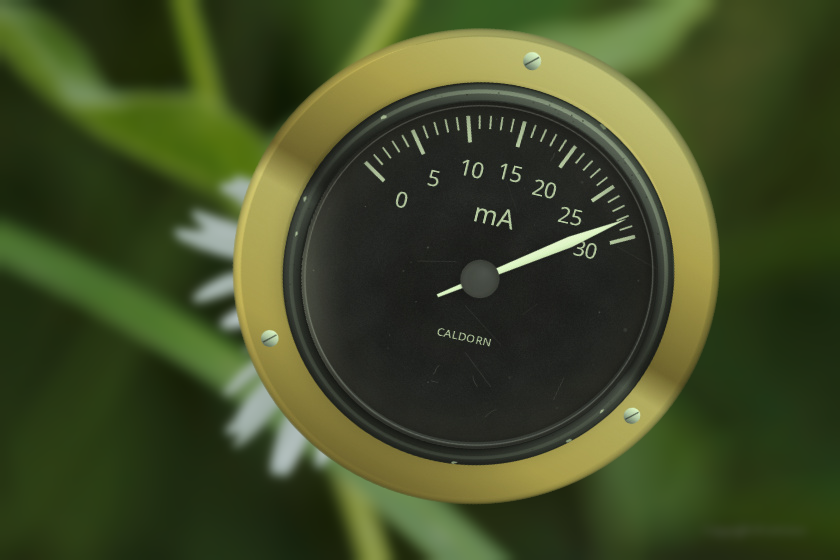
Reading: 28; mA
